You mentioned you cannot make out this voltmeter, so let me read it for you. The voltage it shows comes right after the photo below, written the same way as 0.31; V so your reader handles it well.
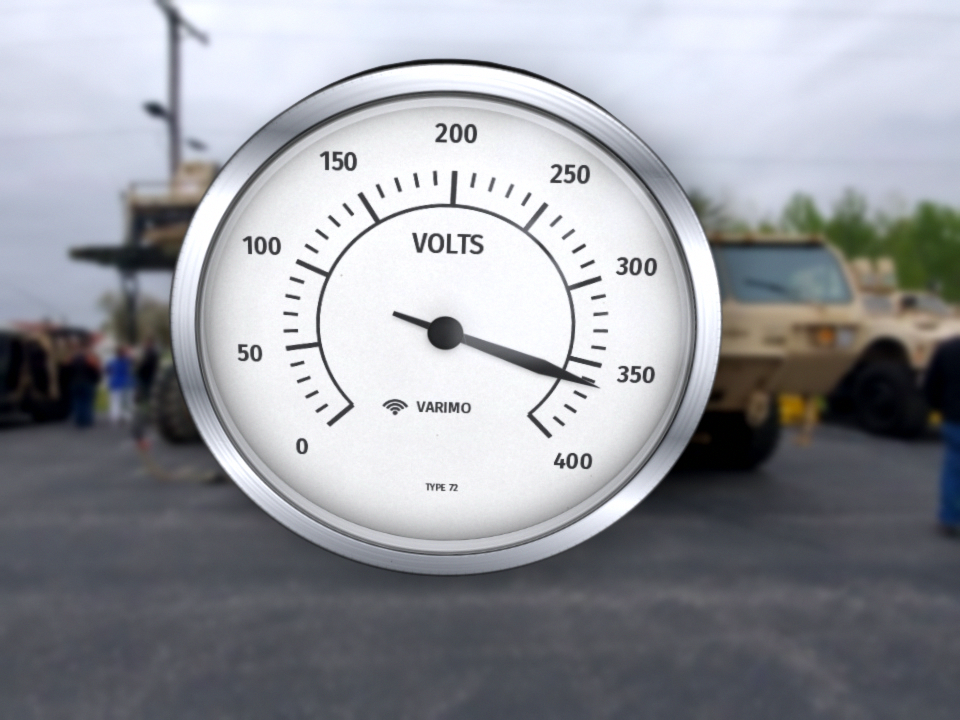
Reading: 360; V
